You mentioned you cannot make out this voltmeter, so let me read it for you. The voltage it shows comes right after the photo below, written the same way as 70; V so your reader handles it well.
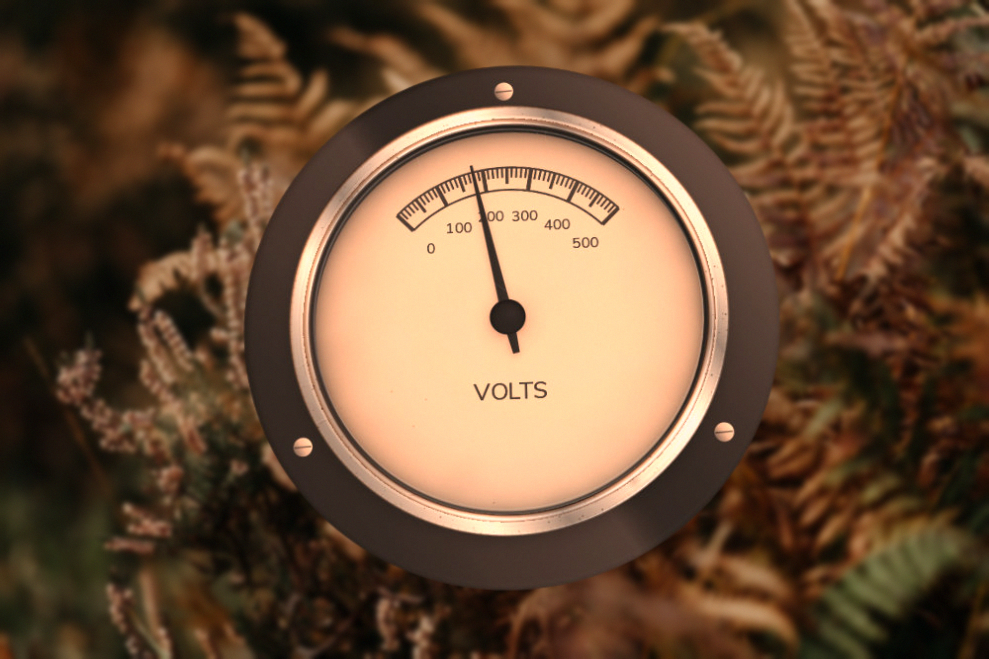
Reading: 180; V
